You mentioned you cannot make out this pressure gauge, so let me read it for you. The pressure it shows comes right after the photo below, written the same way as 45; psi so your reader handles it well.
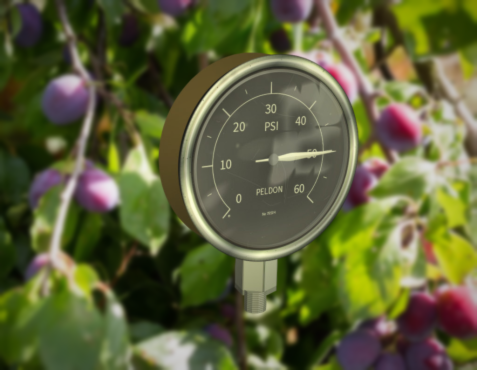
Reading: 50; psi
